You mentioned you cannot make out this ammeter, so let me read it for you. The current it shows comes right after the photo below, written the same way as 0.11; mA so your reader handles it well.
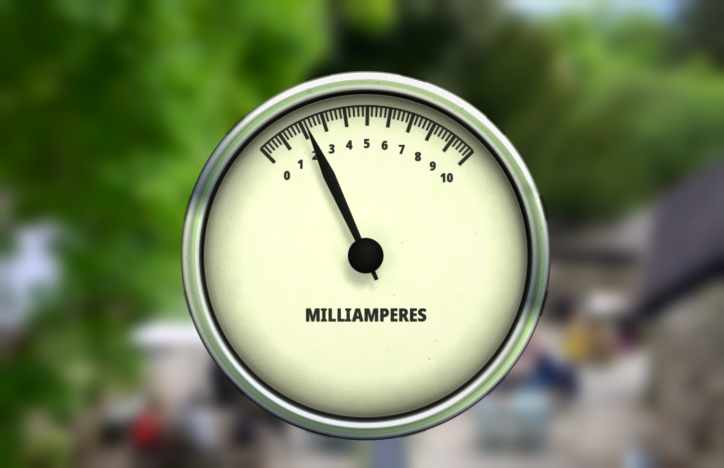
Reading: 2.2; mA
